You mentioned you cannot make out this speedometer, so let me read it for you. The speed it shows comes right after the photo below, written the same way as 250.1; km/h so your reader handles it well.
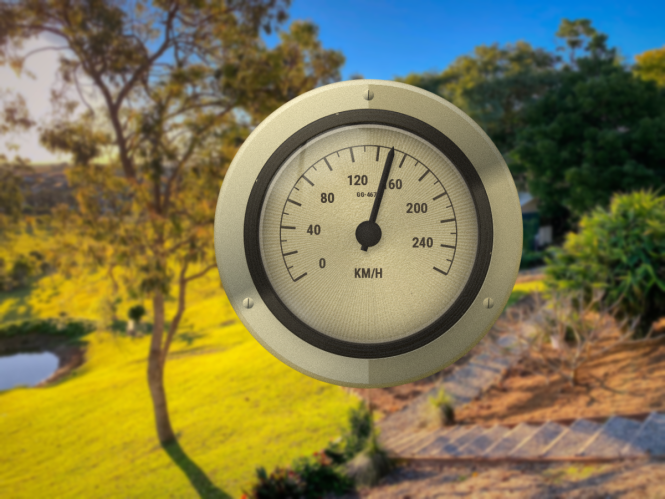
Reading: 150; km/h
